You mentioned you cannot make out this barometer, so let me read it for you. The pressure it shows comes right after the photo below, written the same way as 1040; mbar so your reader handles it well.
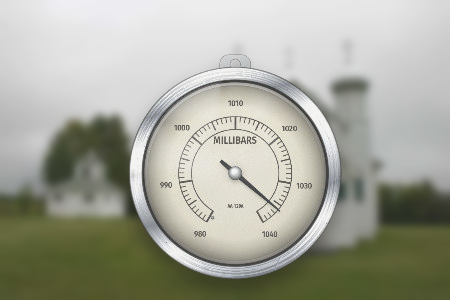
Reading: 1036; mbar
